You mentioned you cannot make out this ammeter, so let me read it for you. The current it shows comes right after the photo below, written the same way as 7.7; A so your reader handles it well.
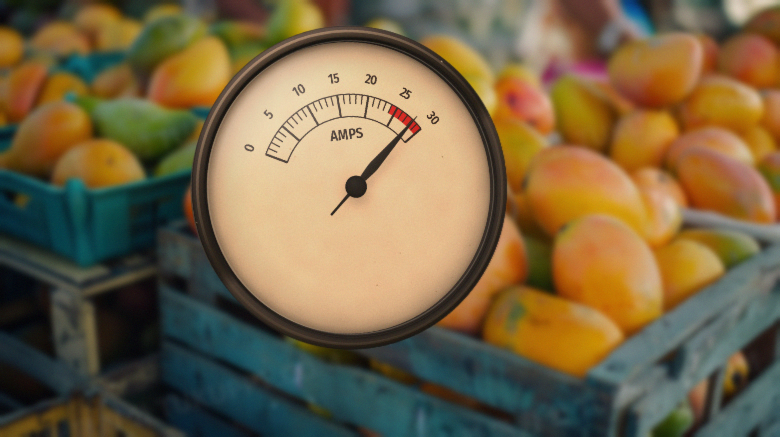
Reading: 28; A
